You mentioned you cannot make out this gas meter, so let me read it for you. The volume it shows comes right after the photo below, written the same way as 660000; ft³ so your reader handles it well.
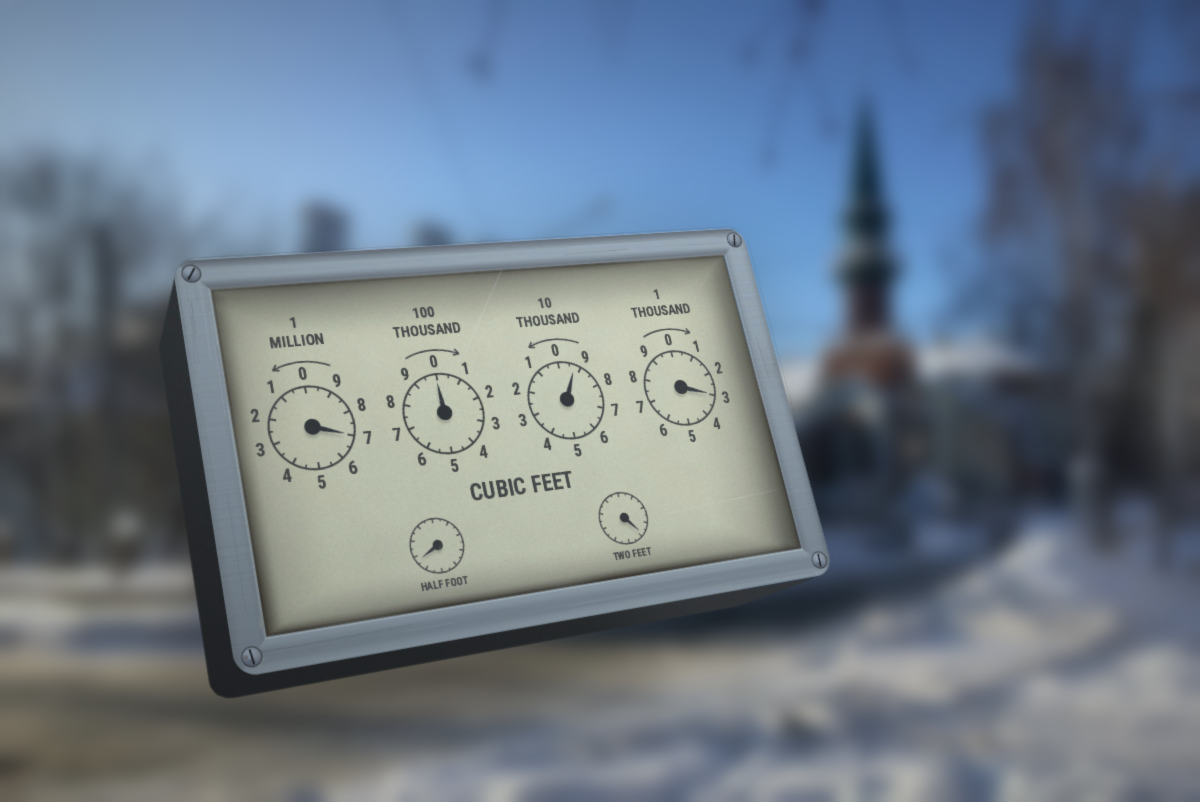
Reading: 699300; ft³
